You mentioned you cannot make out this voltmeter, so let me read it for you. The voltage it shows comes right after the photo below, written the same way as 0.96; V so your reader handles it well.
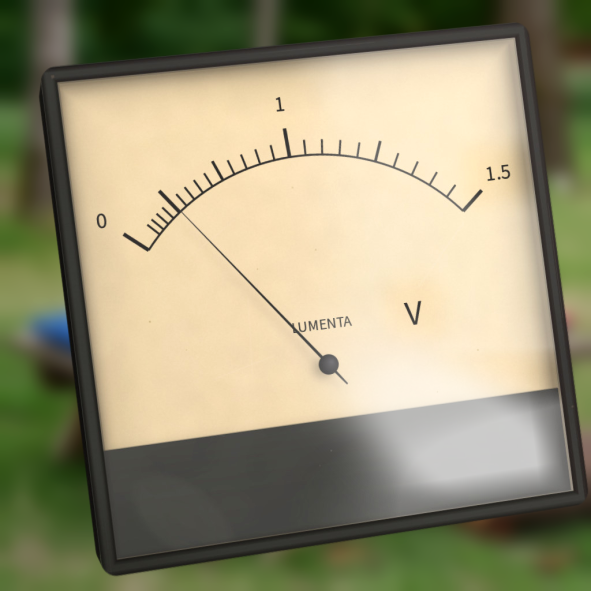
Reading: 0.5; V
